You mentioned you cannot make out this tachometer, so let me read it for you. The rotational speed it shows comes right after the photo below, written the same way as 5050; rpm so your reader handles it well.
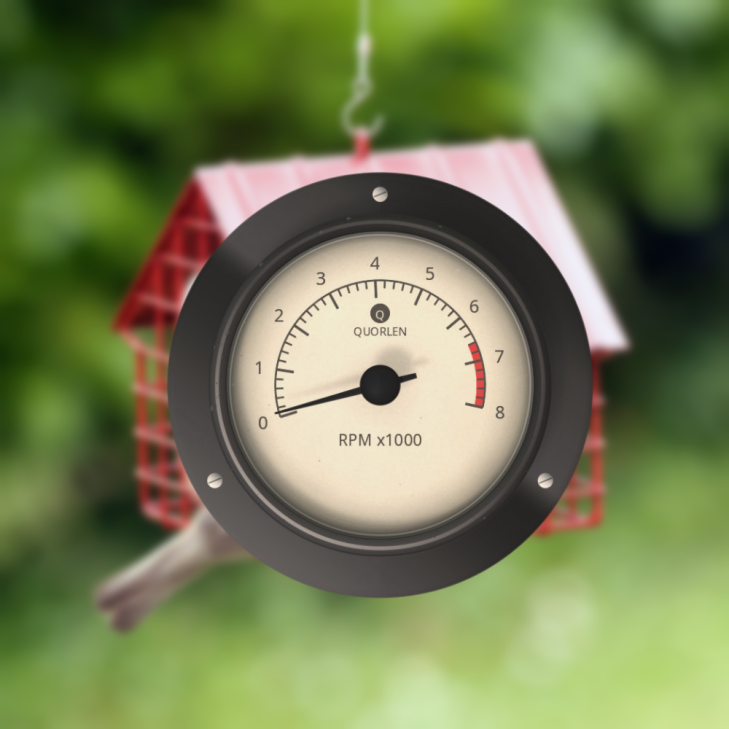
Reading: 100; rpm
